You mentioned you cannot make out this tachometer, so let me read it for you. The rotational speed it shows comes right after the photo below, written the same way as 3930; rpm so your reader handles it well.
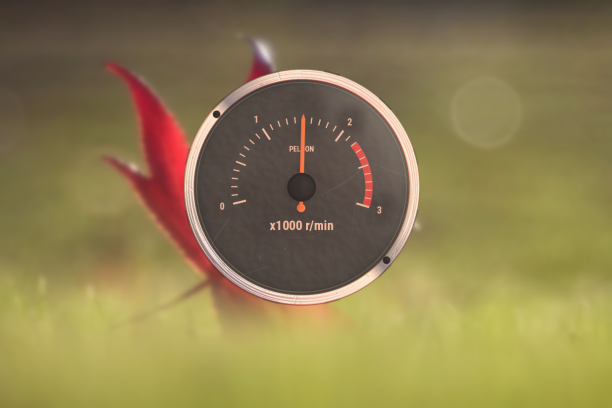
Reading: 1500; rpm
